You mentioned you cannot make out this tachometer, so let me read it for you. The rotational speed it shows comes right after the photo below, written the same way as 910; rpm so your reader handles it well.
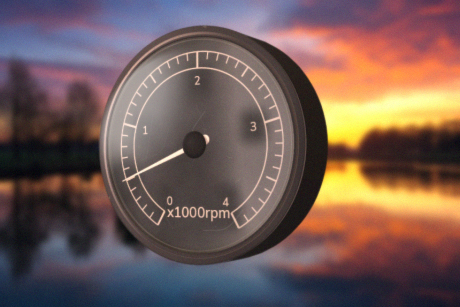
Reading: 500; rpm
